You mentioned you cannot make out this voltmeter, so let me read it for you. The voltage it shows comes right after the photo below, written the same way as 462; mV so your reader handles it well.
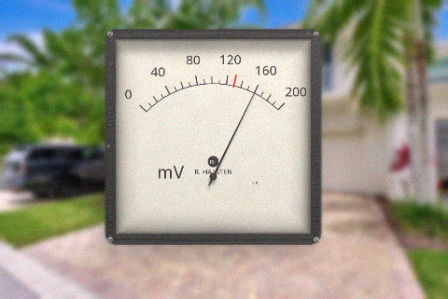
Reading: 160; mV
